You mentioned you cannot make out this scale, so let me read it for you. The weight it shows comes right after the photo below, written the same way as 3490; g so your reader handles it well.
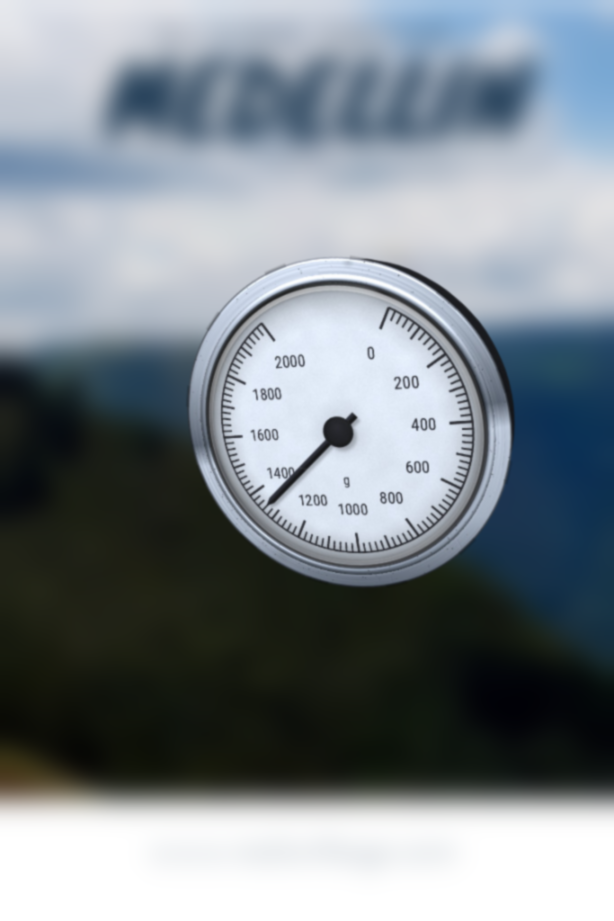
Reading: 1340; g
